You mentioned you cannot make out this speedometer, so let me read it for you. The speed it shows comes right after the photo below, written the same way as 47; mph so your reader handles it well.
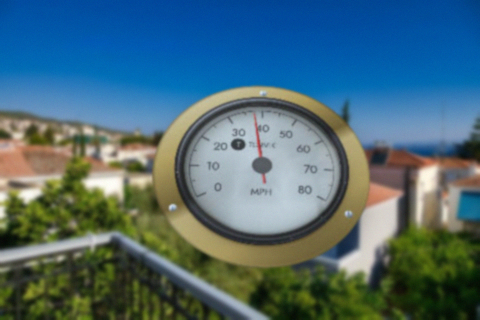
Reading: 37.5; mph
